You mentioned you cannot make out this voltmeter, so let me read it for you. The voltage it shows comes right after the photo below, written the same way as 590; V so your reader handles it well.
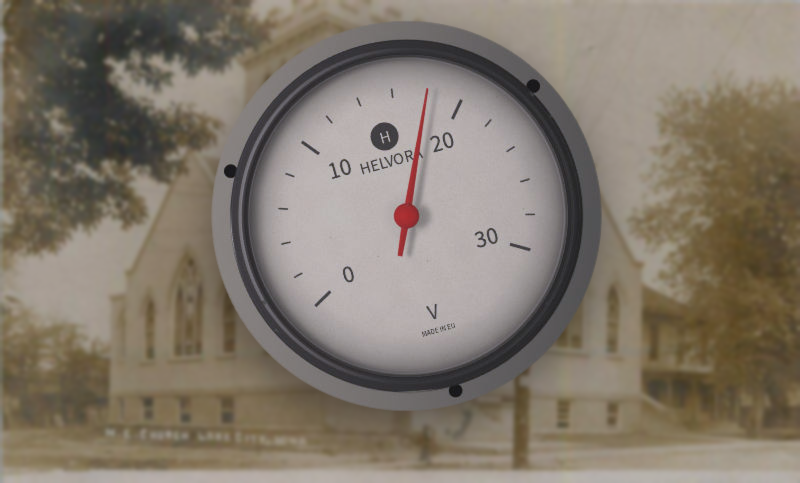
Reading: 18; V
